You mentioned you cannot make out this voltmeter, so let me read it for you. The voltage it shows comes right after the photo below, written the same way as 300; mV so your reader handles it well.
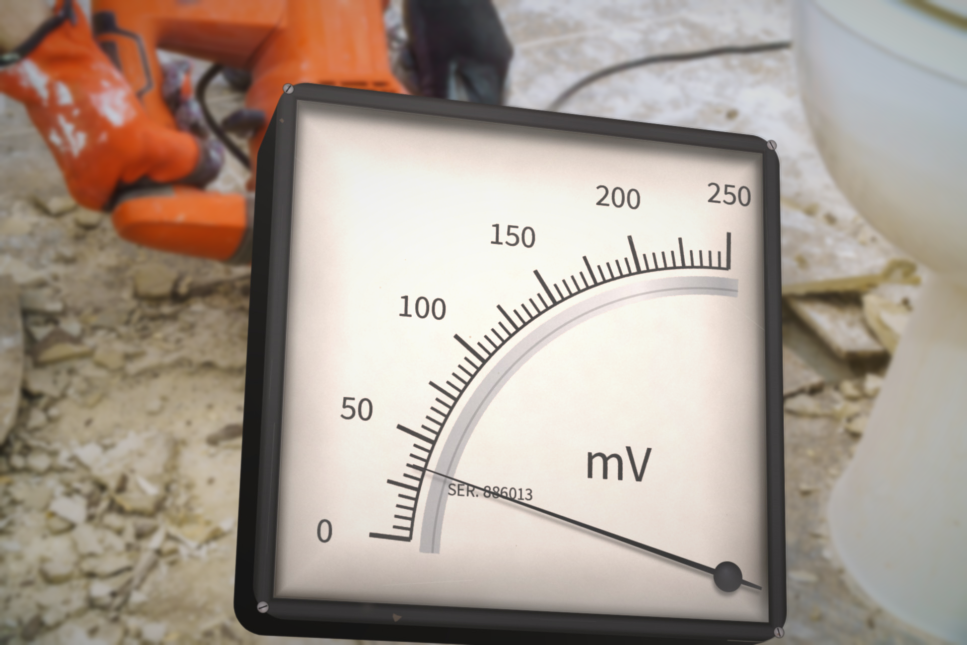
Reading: 35; mV
